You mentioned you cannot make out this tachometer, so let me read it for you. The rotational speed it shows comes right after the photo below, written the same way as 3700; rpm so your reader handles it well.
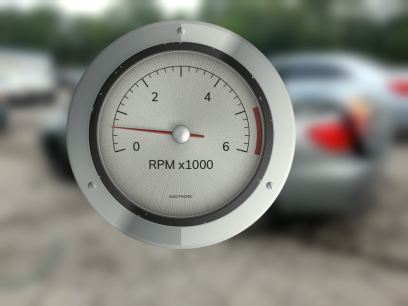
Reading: 600; rpm
